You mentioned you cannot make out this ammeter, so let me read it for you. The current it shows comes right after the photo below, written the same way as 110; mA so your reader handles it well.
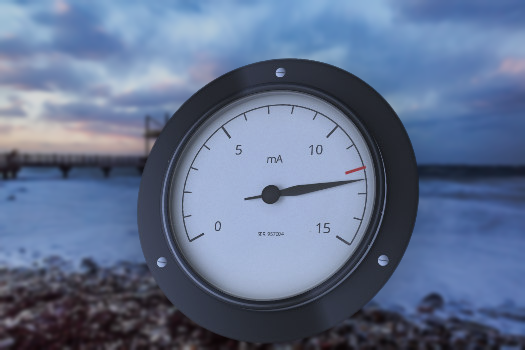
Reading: 12.5; mA
